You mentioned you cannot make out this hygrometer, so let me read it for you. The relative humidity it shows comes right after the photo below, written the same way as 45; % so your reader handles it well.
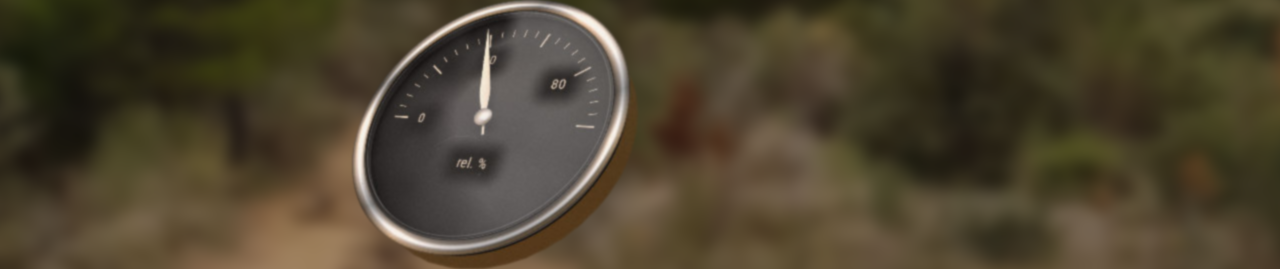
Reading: 40; %
